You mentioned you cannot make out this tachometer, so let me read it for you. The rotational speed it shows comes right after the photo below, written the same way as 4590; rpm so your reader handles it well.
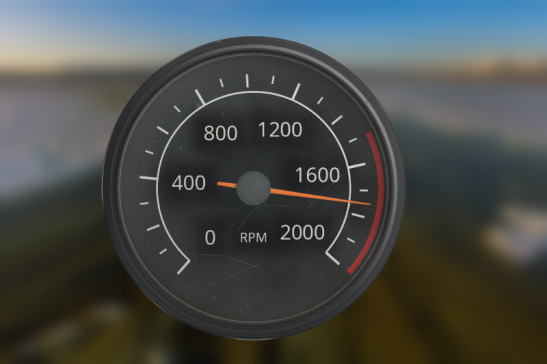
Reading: 1750; rpm
